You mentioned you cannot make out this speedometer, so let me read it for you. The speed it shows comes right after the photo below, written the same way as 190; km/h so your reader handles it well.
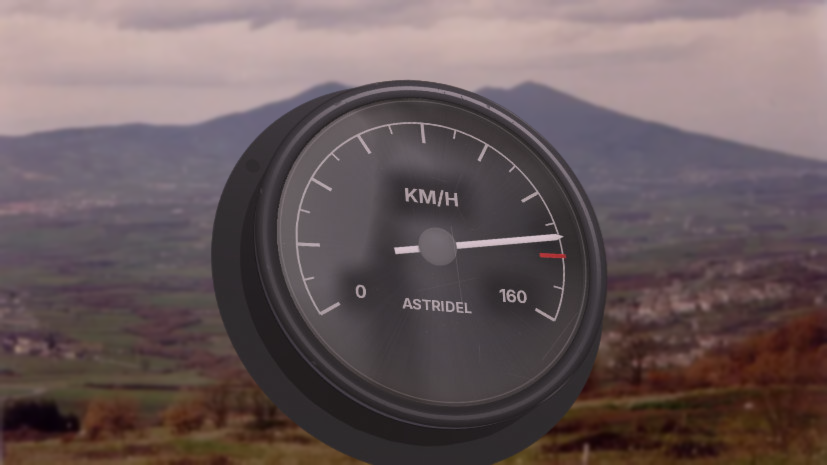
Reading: 135; km/h
